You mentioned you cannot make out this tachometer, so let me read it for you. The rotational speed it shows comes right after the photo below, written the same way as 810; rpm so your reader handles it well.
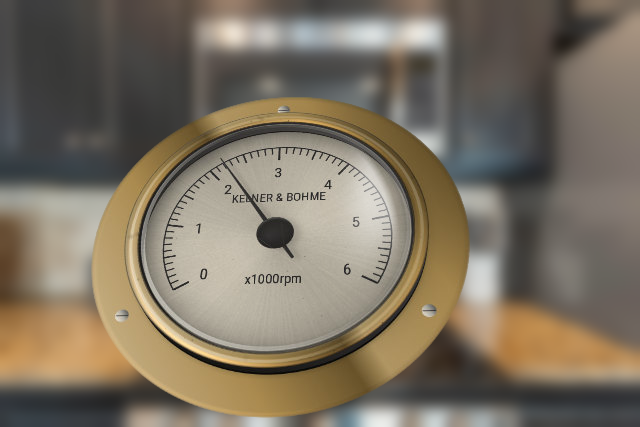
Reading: 2200; rpm
